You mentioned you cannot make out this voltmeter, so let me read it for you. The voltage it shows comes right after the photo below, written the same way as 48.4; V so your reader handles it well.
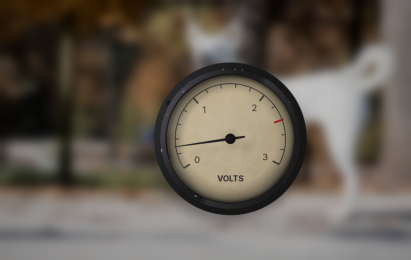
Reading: 0.3; V
